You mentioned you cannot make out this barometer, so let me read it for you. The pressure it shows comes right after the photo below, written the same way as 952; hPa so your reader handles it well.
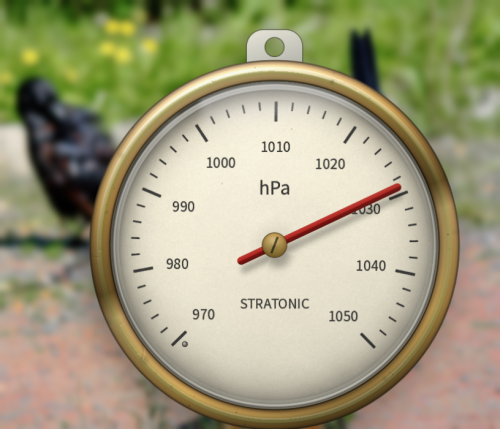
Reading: 1029; hPa
